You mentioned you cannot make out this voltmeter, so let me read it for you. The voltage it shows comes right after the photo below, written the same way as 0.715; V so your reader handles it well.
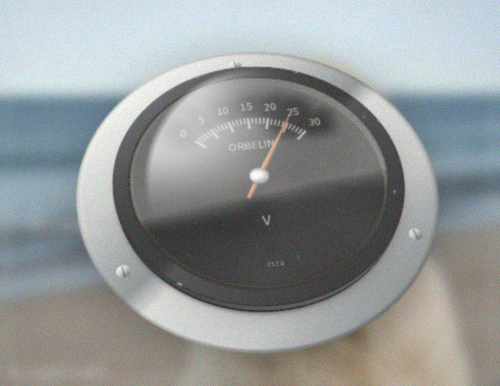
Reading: 25; V
